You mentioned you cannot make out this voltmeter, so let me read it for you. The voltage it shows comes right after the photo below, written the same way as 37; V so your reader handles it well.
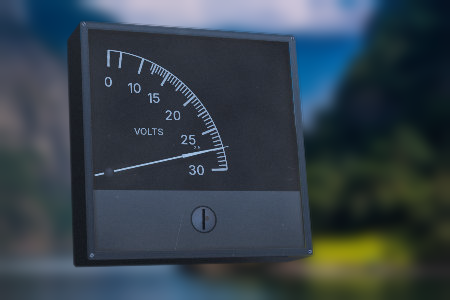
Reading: 27.5; V
